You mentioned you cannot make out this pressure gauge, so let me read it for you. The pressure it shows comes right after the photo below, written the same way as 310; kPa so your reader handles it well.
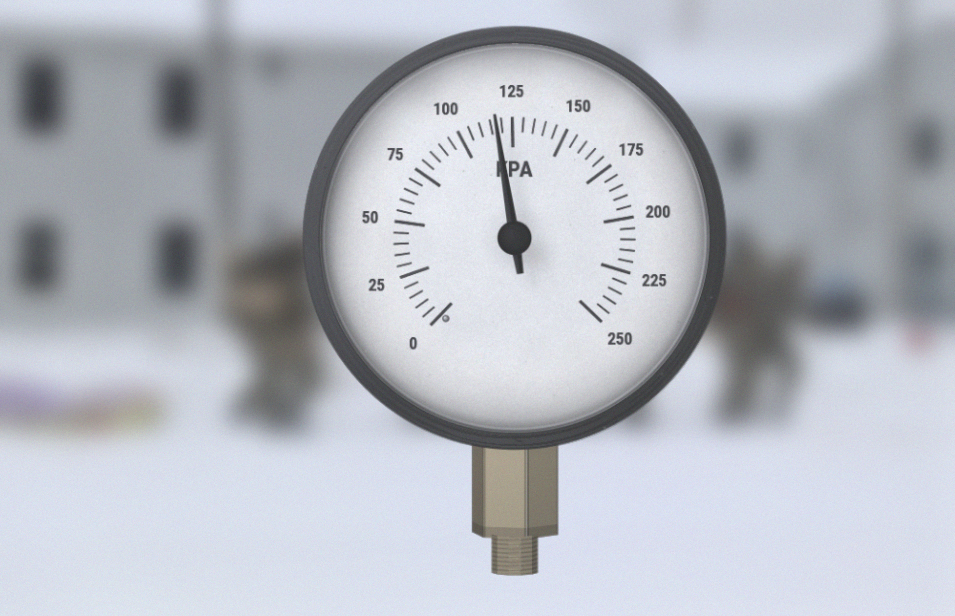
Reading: 117.5; kPa
